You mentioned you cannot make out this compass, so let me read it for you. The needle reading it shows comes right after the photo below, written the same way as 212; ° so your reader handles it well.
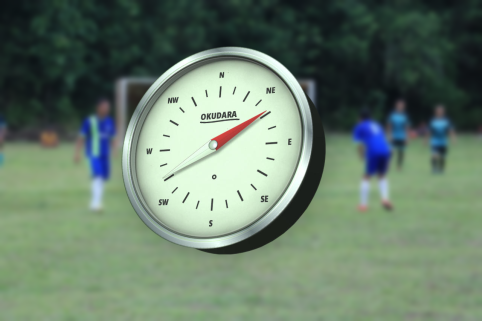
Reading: 60; °
